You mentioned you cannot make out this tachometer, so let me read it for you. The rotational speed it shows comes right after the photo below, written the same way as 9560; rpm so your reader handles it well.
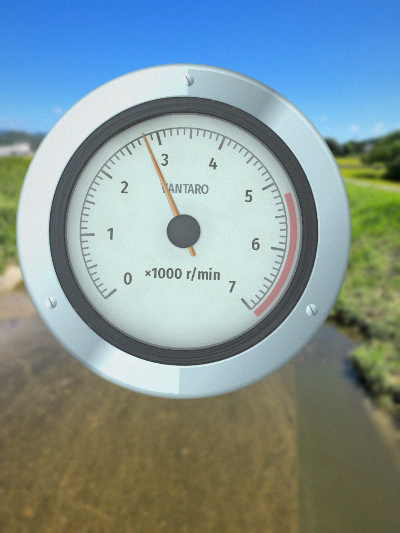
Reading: 2800; rpm
